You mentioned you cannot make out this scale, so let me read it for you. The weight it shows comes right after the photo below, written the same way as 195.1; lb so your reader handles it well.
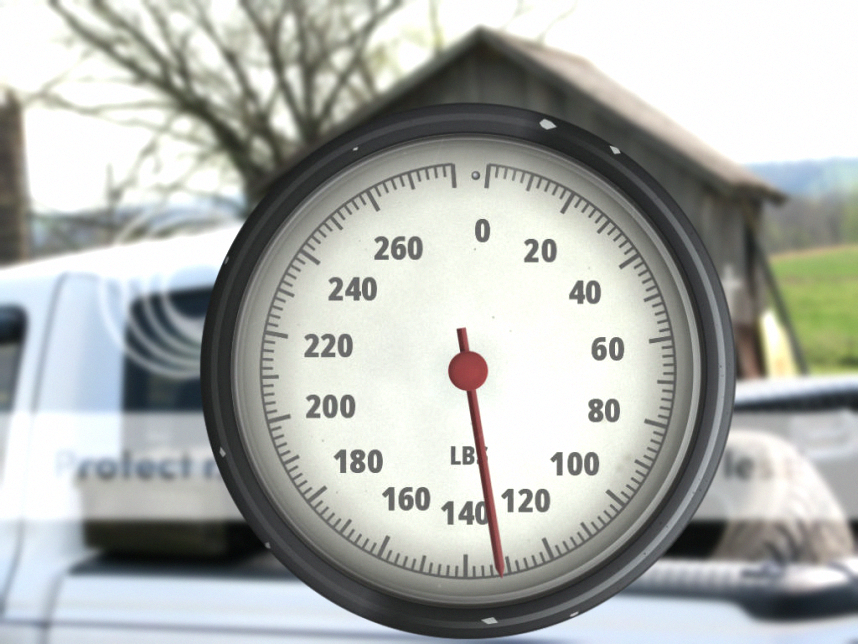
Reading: 132; lb
